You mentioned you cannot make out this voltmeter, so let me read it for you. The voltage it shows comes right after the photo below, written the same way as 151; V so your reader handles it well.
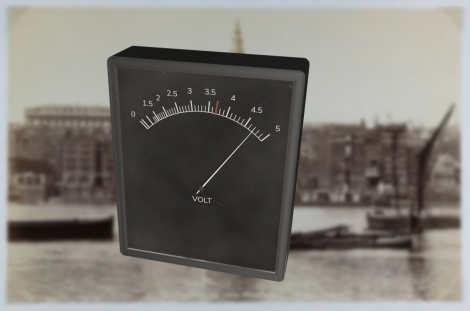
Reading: 4.7; V
